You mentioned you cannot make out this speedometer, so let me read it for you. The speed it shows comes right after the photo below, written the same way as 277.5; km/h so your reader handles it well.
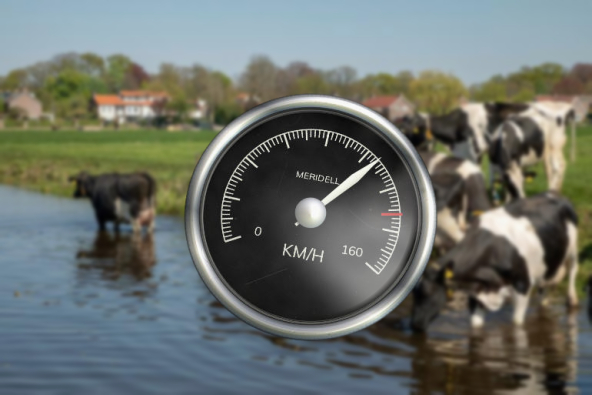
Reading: 106; km/h
